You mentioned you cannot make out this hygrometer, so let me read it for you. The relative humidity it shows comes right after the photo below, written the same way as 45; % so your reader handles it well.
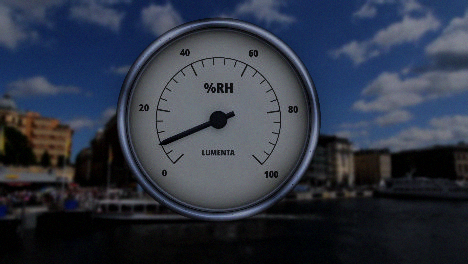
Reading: 8; %
